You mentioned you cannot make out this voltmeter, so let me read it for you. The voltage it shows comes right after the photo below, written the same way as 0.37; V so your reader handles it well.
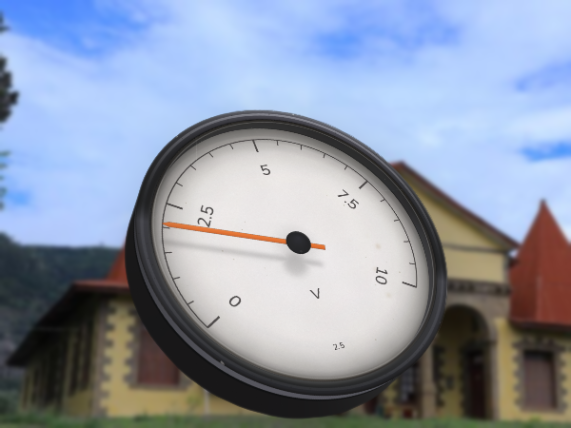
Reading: 2; V
